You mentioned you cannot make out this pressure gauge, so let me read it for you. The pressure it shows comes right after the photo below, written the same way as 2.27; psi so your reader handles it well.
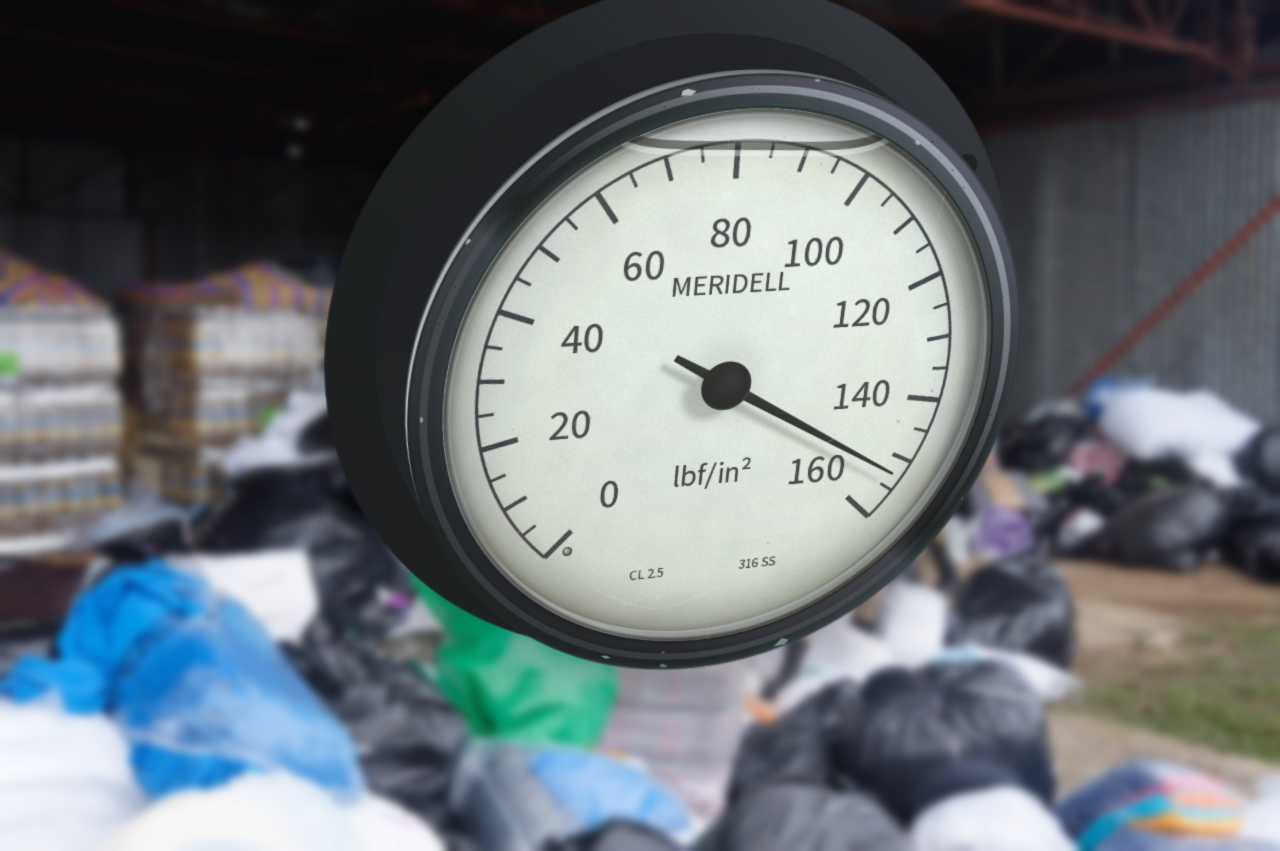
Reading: 152.5; psi
